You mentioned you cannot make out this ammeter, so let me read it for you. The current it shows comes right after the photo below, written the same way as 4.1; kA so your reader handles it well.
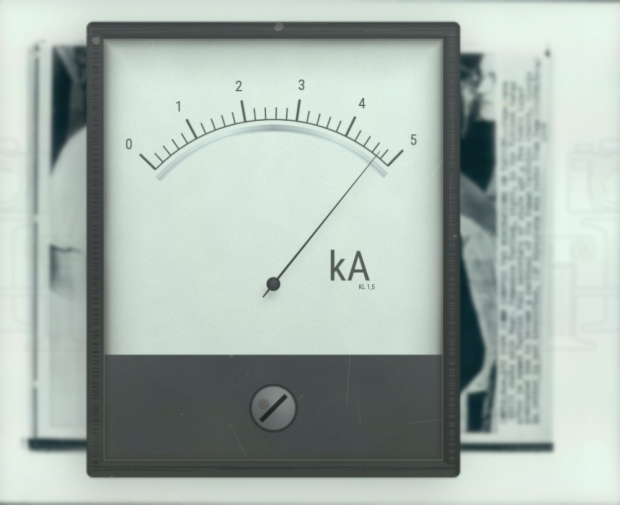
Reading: 4.7; kA
